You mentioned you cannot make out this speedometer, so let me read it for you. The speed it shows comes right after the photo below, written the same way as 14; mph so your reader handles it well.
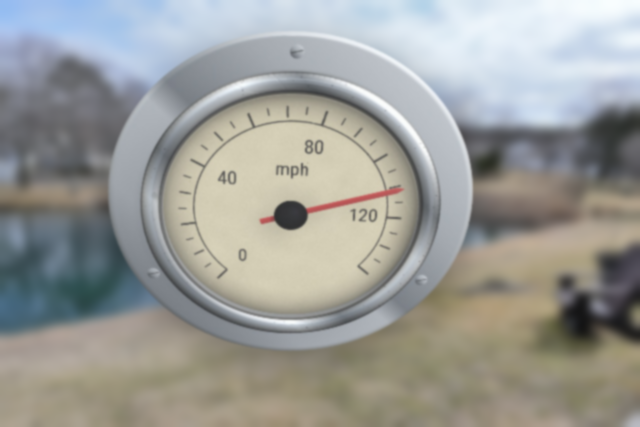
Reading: 110; mph
